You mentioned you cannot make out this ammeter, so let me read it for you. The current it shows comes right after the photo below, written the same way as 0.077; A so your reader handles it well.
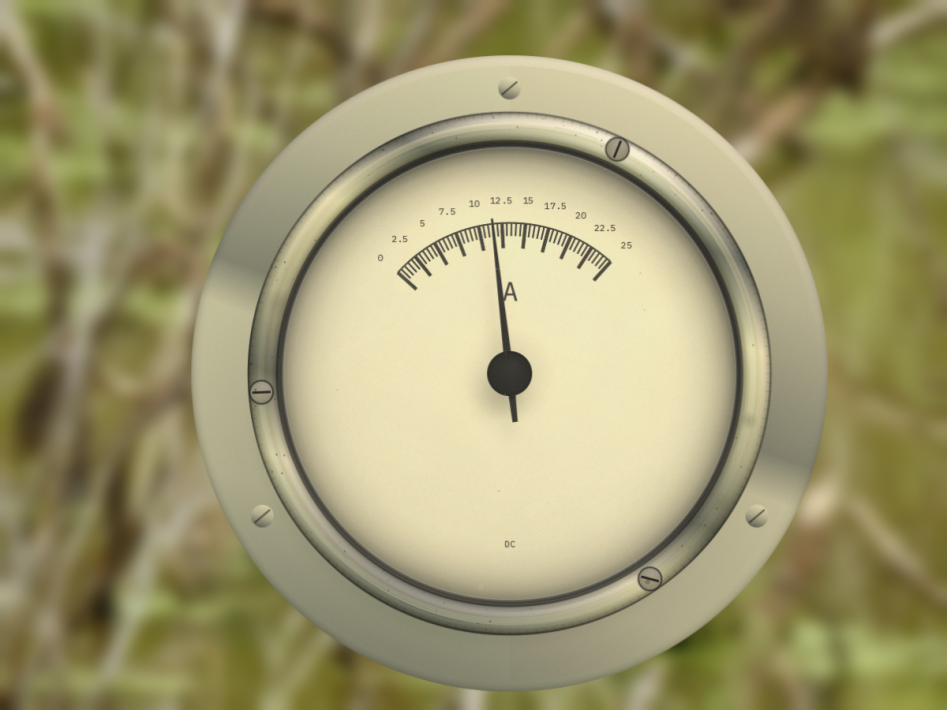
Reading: 11.5; A
